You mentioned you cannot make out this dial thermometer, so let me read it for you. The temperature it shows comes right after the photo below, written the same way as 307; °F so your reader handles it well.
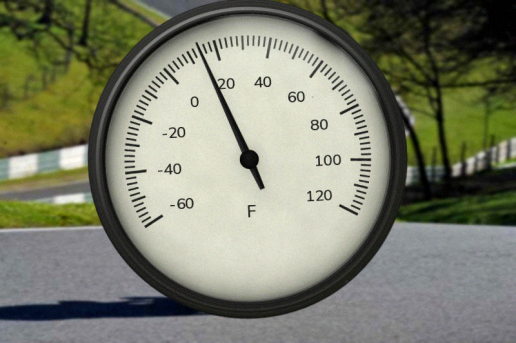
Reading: 14; °F
